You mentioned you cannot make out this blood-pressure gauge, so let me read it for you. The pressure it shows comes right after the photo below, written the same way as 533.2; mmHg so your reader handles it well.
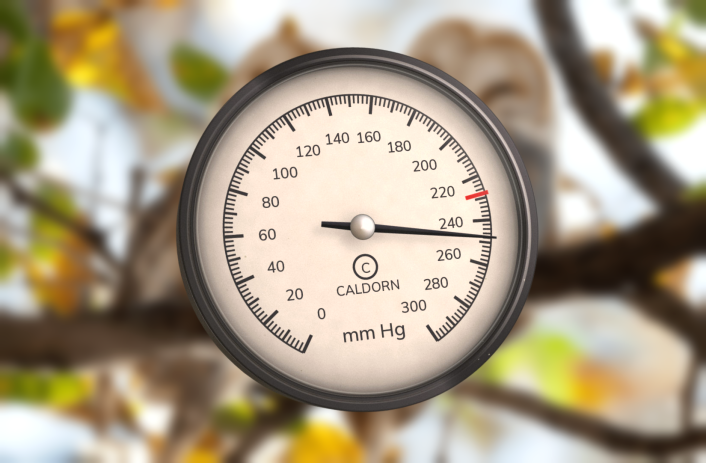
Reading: 248; mmHg
